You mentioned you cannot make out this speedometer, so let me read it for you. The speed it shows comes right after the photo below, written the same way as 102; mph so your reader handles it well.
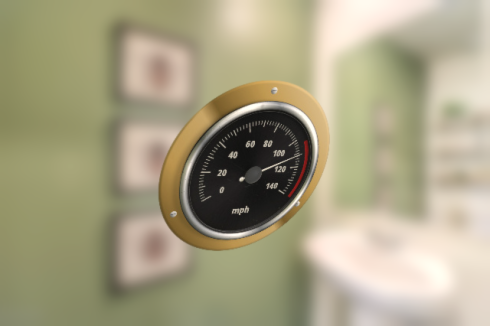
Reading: 110; mph
